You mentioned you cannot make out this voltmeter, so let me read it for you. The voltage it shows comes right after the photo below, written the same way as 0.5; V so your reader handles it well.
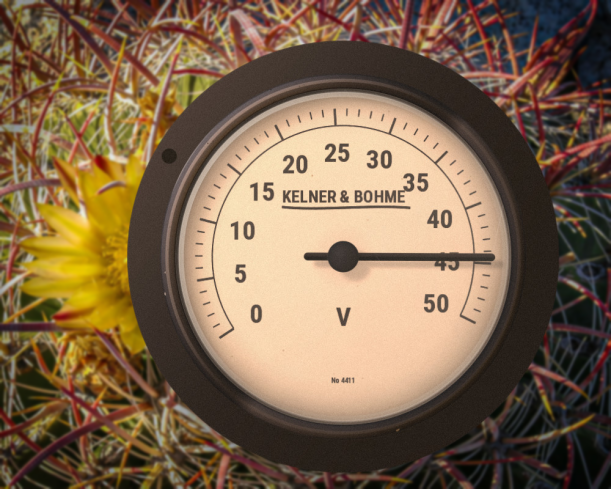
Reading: 44.5; V
